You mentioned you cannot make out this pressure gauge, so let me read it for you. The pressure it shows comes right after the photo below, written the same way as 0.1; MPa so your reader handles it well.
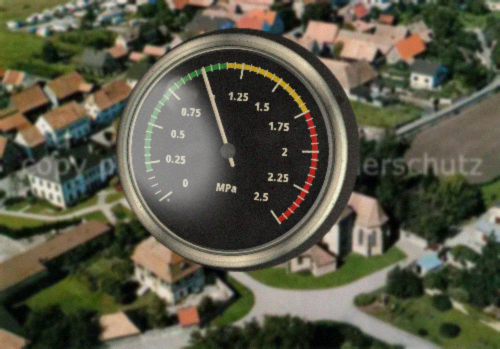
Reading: 1; MPa
